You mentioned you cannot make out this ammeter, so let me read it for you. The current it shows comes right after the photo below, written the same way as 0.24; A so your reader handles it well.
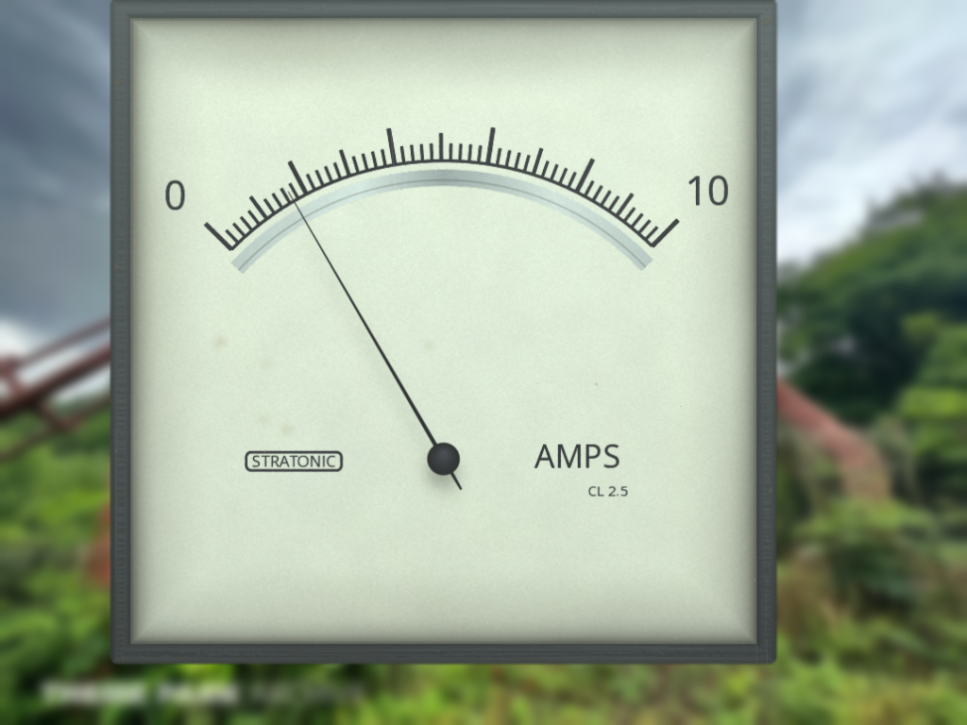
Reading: 1.7; A
